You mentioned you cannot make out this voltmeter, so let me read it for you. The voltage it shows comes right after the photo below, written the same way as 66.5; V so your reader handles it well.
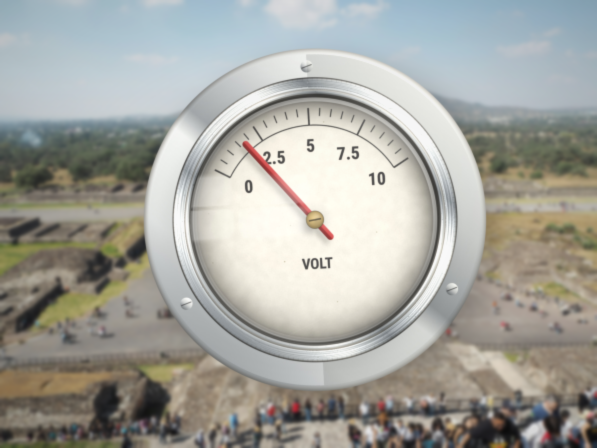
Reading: 1.75; V
